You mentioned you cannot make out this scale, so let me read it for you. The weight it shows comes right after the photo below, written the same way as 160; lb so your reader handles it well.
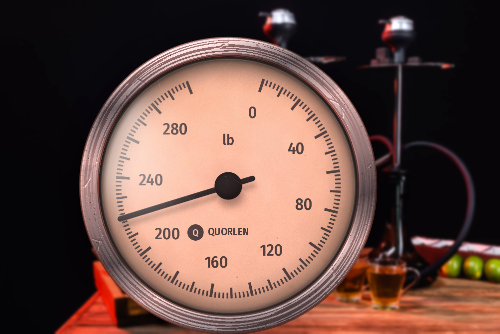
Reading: 220; lb
